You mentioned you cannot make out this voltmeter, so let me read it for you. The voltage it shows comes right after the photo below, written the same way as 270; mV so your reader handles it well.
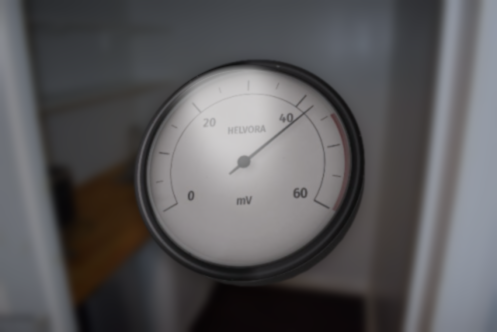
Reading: 42.5; mV
